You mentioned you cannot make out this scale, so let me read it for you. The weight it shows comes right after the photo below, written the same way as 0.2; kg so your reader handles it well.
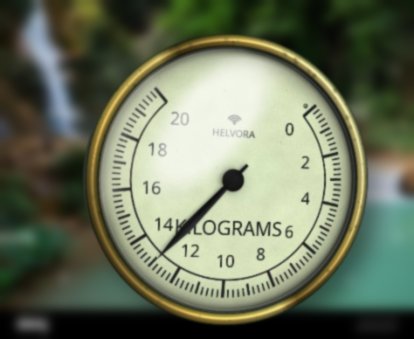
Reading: 13; kg
